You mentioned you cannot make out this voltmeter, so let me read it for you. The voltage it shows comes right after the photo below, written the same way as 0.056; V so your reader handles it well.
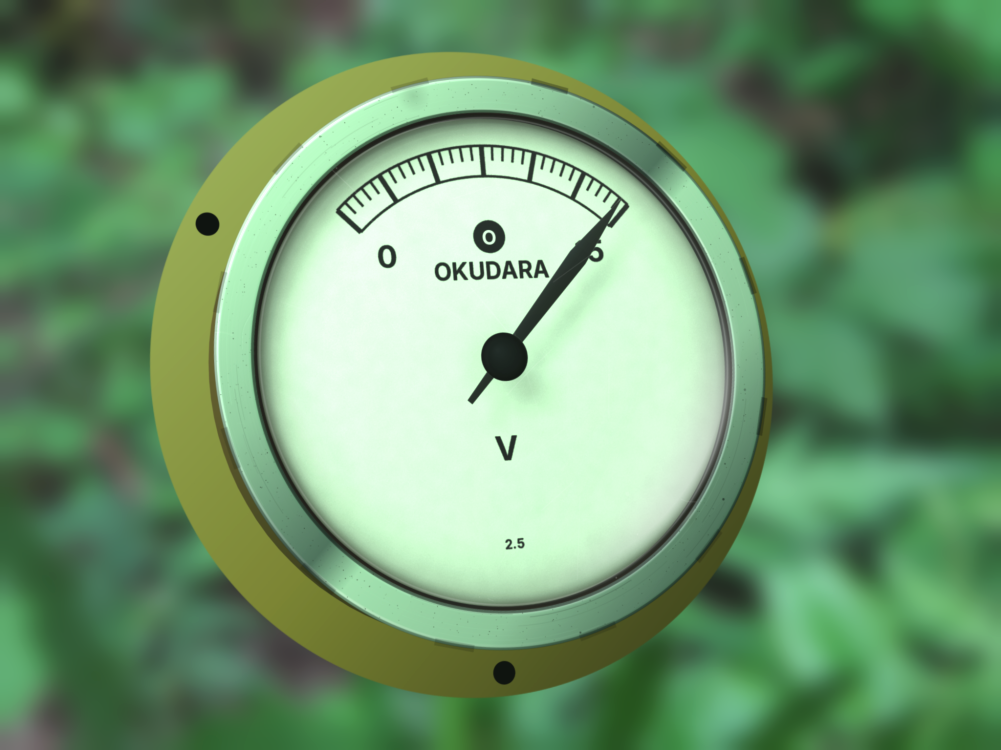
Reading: 14.5; V
